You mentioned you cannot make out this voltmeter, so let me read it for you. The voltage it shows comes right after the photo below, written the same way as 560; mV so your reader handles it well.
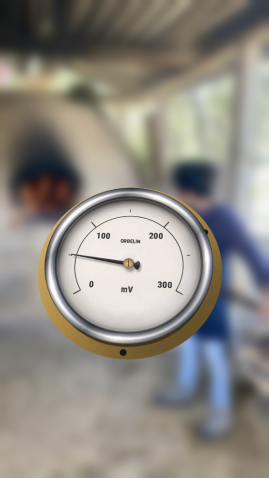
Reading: 50; mV
